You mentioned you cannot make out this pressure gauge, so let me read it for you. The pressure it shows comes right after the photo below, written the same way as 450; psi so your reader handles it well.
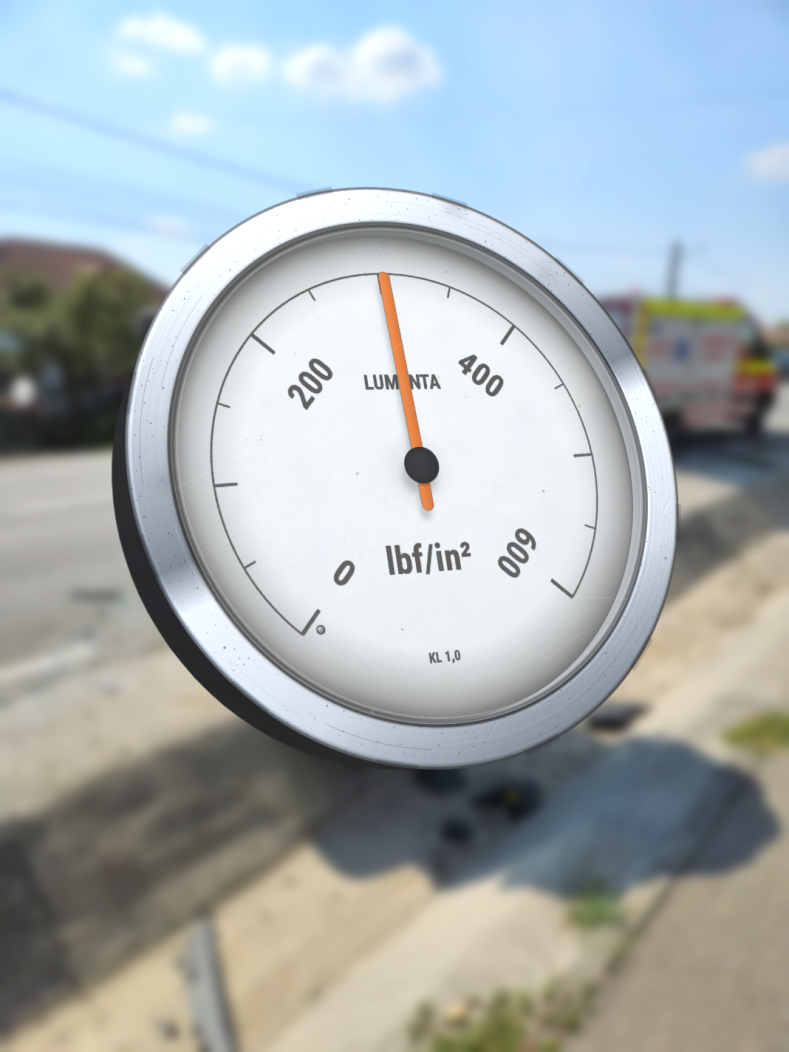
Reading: 300; psi
